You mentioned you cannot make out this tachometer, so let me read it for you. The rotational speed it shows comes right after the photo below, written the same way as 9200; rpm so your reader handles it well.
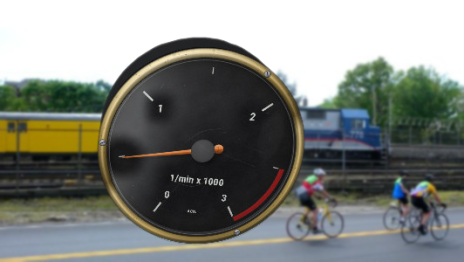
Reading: 500; rpm
